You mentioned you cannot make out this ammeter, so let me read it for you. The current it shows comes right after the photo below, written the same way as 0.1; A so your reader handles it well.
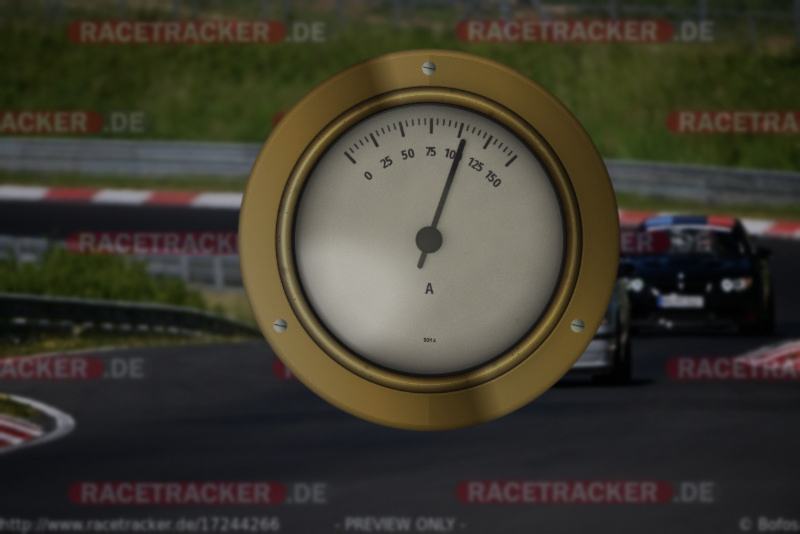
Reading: 105; A
